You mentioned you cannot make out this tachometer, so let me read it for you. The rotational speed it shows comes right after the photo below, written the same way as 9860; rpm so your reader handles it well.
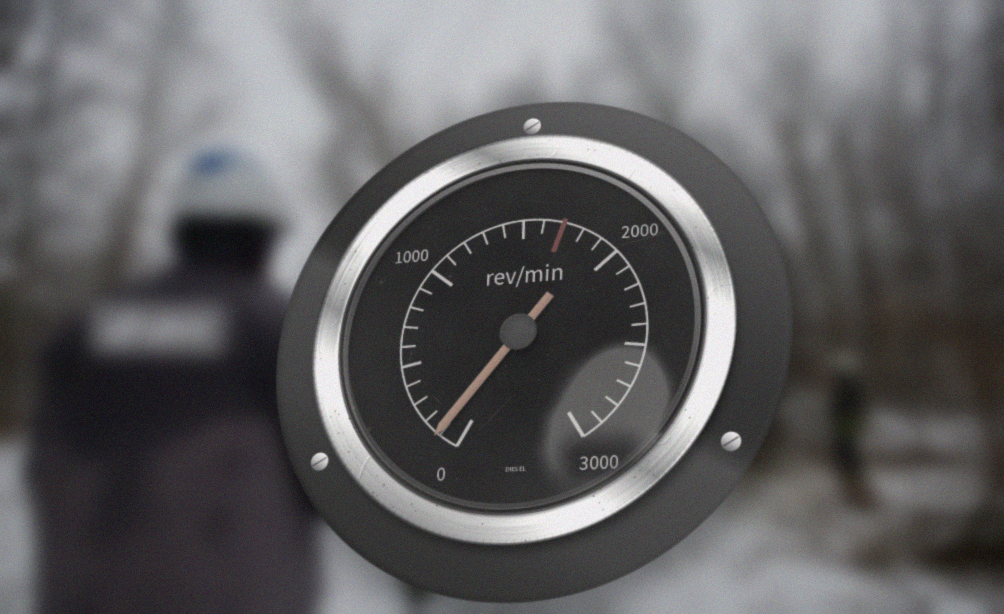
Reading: 100; rpm
